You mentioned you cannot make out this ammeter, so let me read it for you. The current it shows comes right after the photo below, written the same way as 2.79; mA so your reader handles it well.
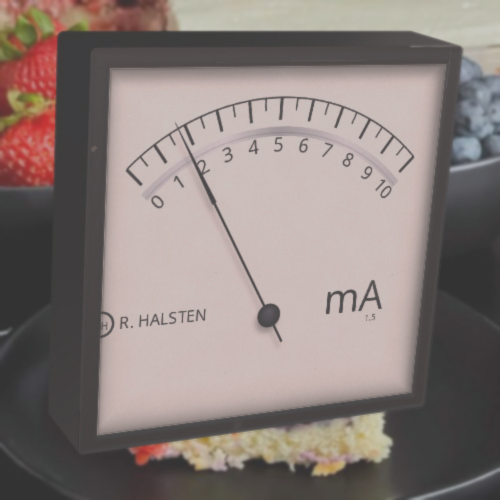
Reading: 1.75; mA
